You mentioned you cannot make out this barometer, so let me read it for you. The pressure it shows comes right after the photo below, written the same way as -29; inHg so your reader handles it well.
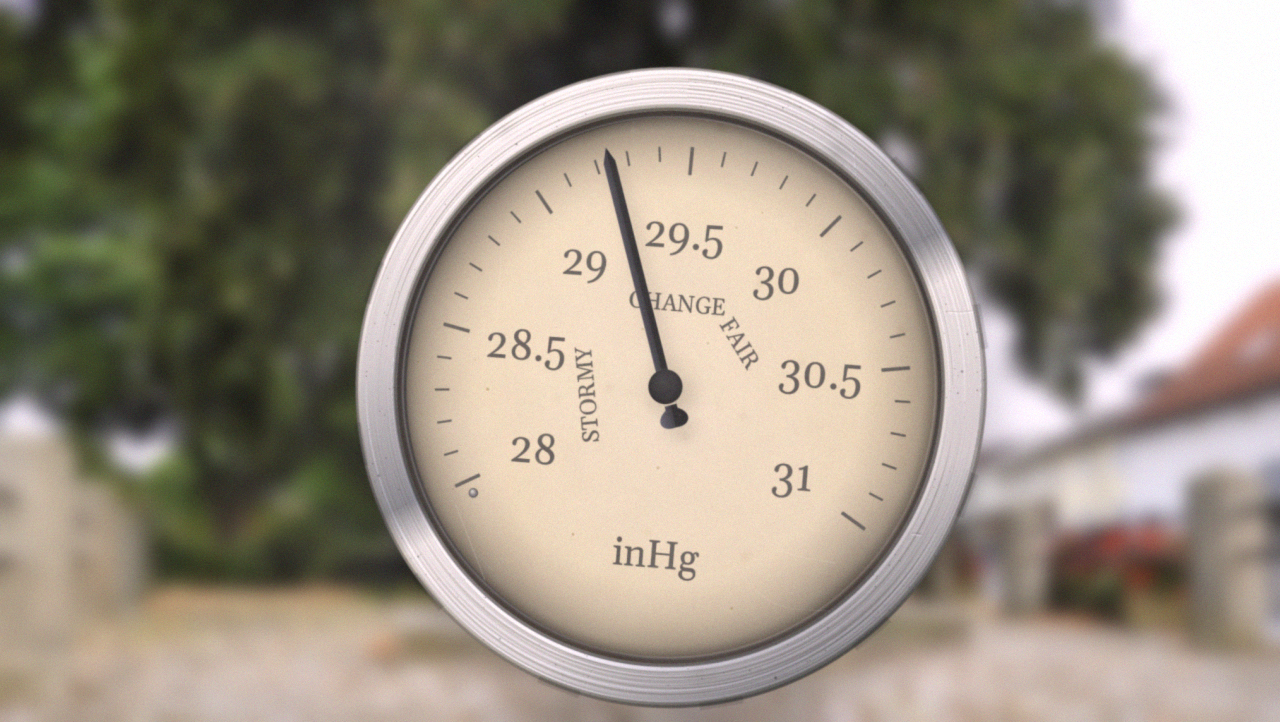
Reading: 29.25; inHg
